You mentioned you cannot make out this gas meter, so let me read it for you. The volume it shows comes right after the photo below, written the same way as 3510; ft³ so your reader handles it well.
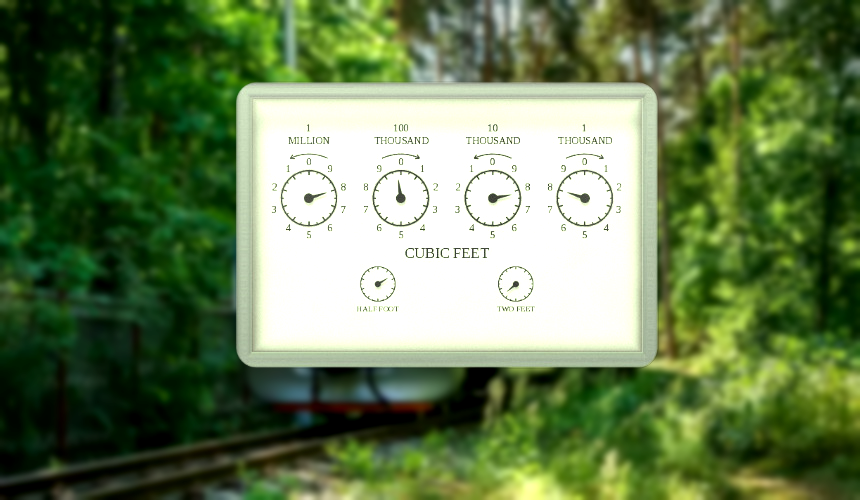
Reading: 797800; ft³
